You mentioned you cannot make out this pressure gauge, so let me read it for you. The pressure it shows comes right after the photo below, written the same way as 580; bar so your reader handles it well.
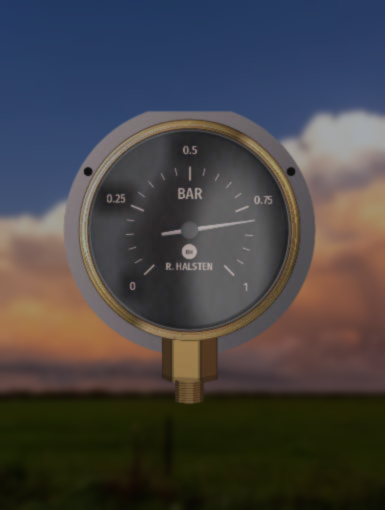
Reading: 0.8; bar
